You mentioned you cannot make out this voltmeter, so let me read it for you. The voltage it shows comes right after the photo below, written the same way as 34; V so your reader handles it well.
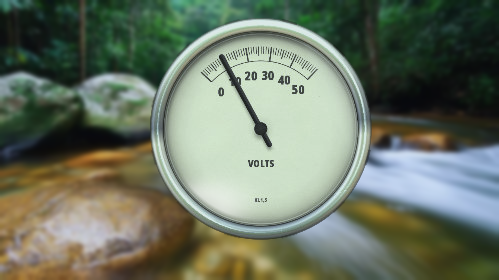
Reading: 10; V
